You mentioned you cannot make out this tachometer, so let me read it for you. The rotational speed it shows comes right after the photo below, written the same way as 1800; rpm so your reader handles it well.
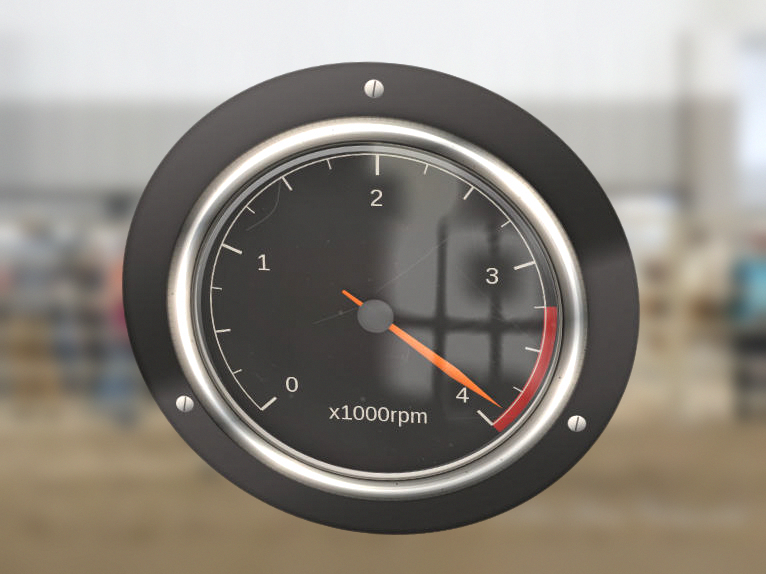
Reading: 3875; rpm
